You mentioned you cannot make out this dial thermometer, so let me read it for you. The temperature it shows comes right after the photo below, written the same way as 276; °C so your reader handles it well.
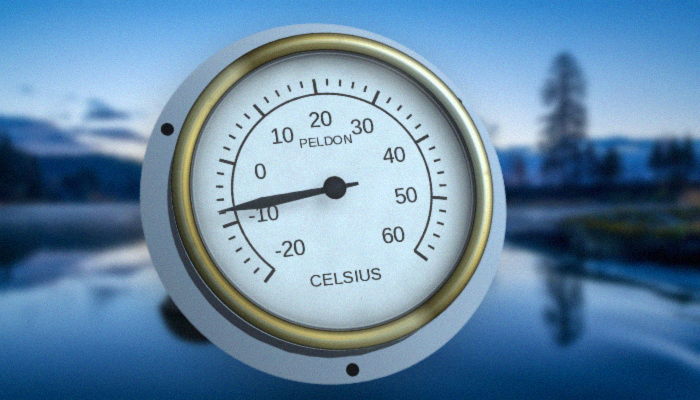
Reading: -8; °C
